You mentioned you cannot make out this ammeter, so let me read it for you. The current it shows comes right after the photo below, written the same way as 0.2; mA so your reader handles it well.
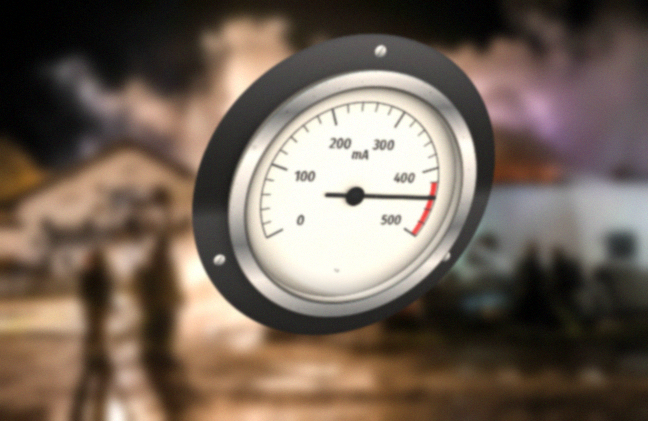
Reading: 440; mA
